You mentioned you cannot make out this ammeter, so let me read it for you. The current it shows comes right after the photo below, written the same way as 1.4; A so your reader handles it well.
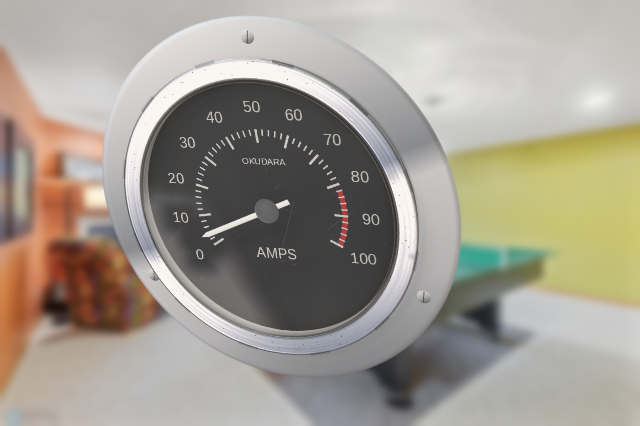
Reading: 4; A
